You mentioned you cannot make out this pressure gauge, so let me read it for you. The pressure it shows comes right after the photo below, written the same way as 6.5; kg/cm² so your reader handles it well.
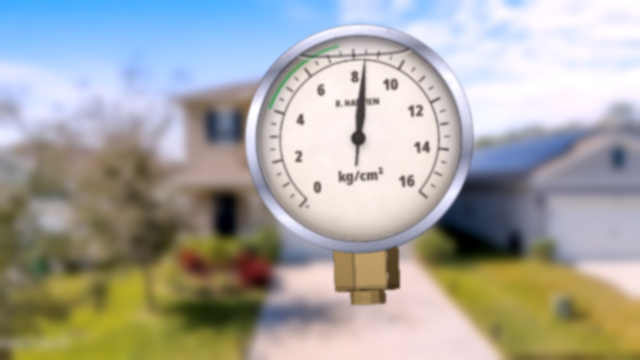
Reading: 8.5; kg/cm²
